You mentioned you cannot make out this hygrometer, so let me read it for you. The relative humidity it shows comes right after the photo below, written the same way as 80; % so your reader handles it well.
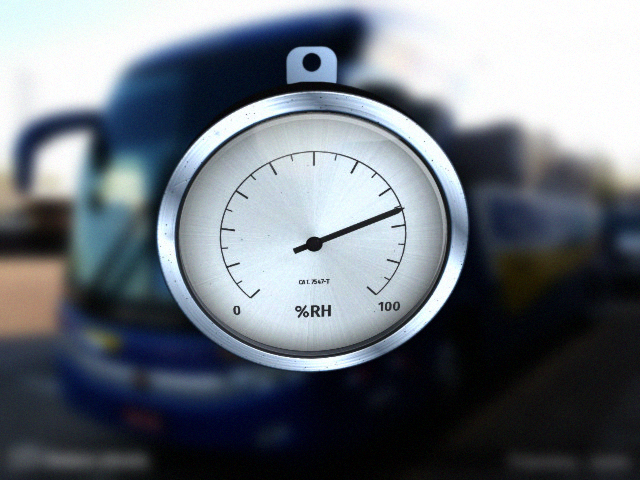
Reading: 75; %
